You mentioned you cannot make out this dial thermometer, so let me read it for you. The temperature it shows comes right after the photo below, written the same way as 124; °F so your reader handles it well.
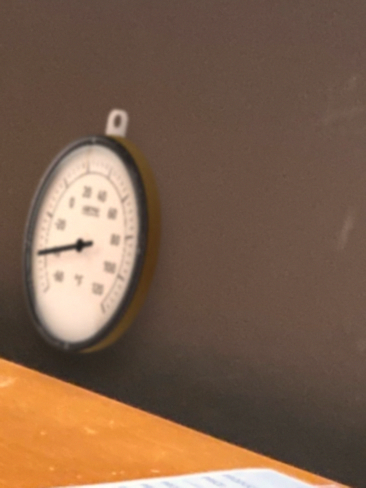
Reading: -40; °F
